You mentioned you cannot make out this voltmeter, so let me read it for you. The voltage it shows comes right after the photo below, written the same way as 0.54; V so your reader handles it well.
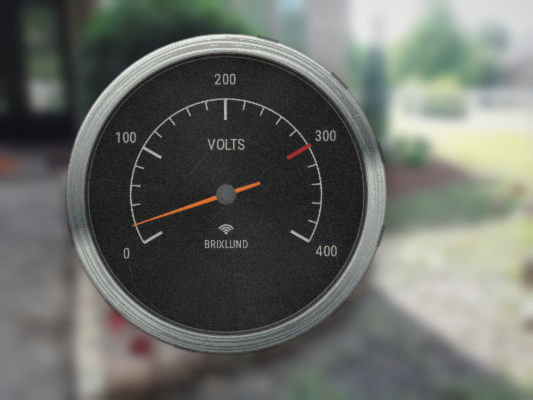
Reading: 20; V
